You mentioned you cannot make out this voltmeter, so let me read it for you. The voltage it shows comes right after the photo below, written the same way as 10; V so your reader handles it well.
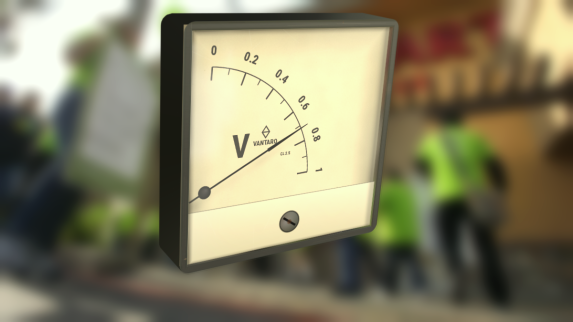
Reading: 0.7; V
